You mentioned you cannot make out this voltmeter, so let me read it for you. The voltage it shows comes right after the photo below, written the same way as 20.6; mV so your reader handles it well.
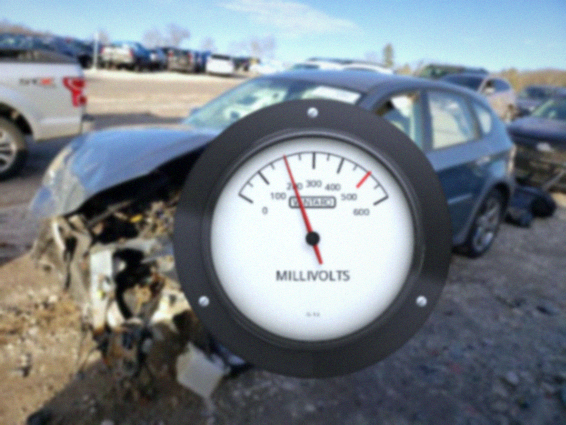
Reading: 200; mV
